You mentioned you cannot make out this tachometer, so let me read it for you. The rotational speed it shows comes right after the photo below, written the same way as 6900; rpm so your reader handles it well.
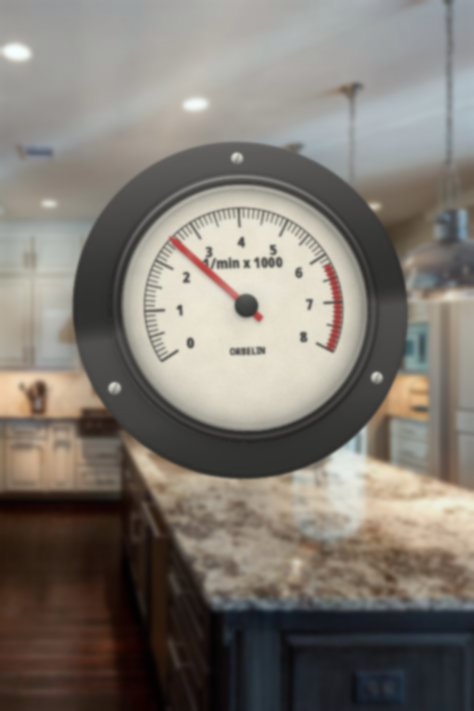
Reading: 2500; rpm
